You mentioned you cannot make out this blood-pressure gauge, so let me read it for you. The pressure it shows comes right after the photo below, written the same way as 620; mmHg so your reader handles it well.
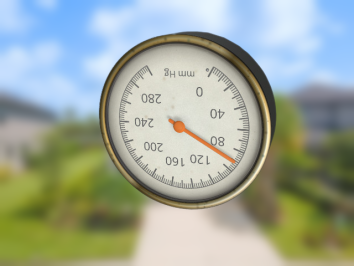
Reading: 90; mmHg
